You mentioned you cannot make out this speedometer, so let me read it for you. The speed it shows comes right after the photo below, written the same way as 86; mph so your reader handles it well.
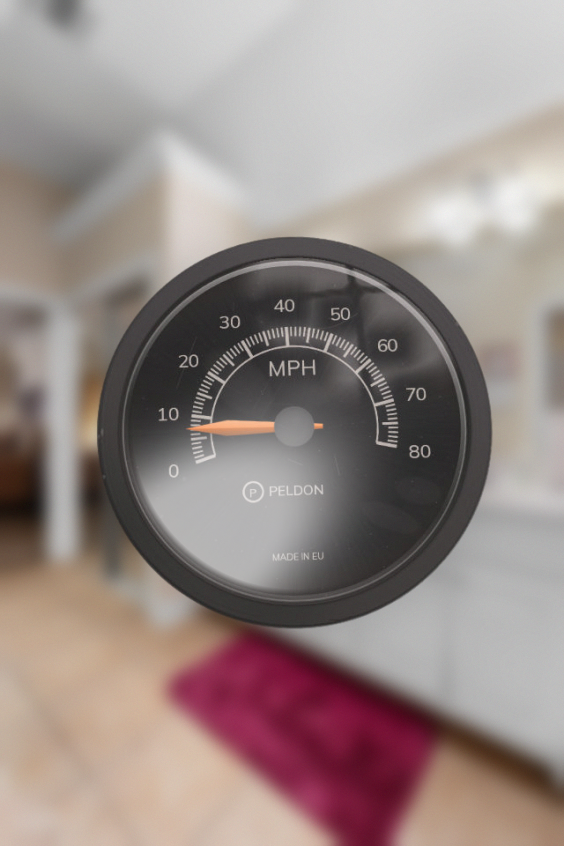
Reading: 7; mph
